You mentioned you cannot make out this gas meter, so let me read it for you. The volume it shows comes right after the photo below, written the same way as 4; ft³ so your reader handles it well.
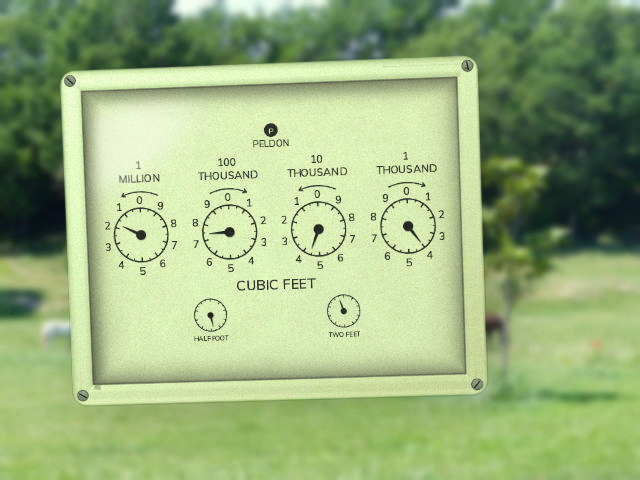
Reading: 174400; ft³
